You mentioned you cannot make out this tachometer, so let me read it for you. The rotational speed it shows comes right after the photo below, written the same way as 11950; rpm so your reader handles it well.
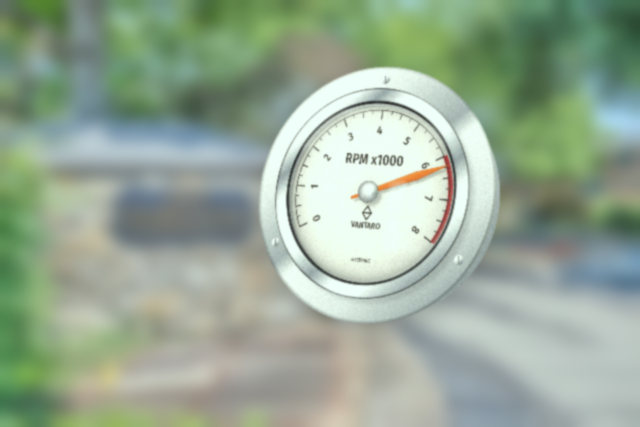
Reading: 6250; rpm
